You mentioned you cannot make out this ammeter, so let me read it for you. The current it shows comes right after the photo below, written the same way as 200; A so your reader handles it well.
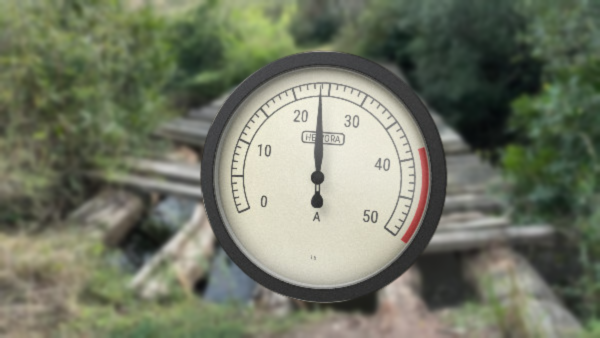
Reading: 24; A
